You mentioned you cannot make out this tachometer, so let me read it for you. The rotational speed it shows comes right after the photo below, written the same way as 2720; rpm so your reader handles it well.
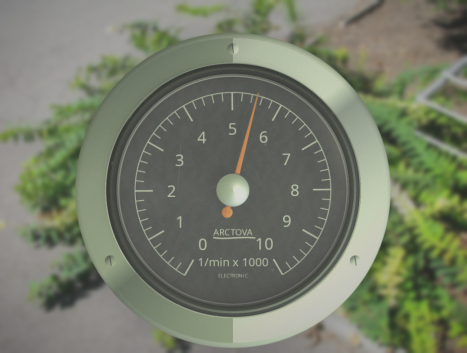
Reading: 5500; rpm
